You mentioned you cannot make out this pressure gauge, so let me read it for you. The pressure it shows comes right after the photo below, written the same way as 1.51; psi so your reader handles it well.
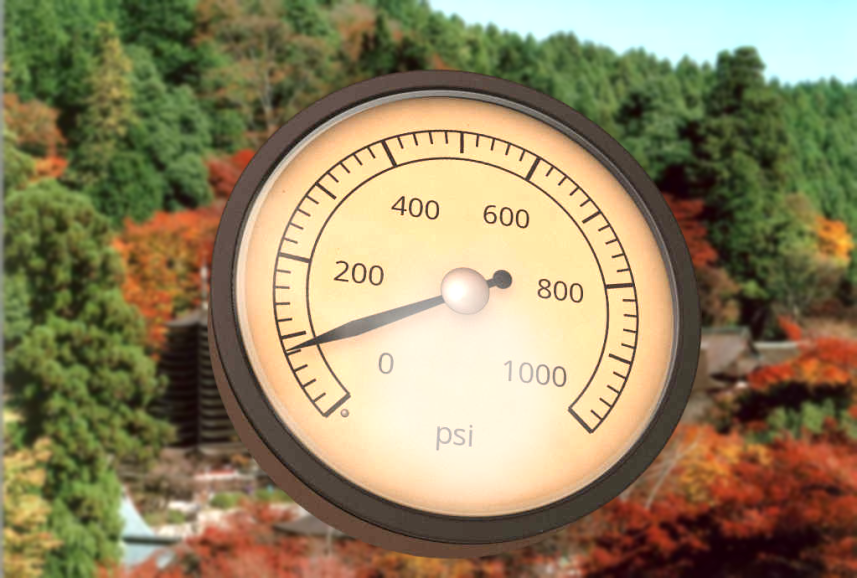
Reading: 80; psi
